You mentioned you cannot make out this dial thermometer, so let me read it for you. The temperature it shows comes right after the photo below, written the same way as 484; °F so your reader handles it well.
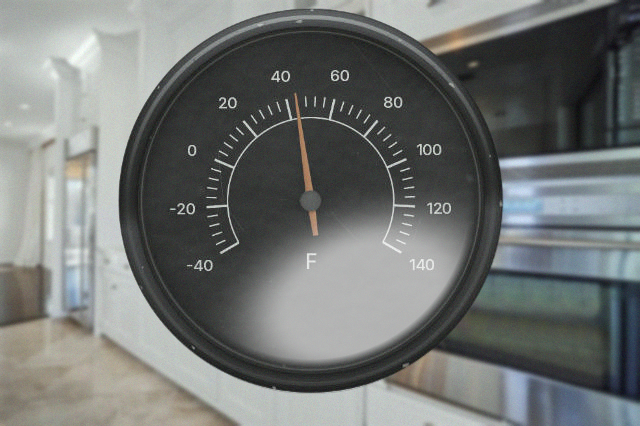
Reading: 44; °F
